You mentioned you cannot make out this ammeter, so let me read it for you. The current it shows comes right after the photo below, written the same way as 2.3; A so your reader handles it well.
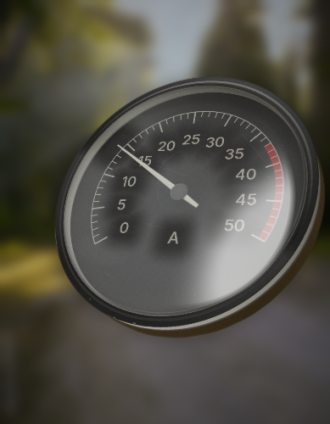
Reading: 14; A
